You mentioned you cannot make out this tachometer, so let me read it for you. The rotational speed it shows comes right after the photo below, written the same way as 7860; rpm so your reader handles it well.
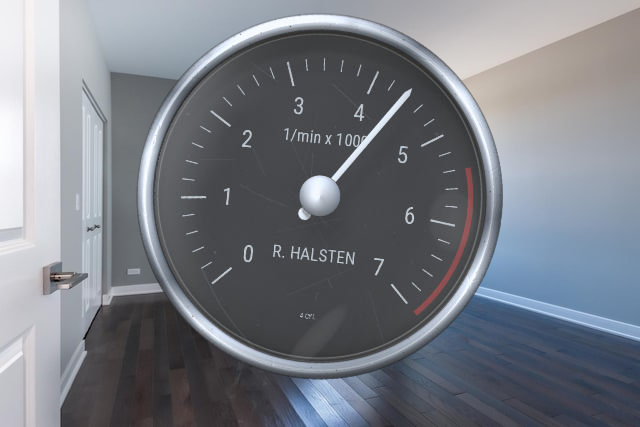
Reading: 4400; rpm
